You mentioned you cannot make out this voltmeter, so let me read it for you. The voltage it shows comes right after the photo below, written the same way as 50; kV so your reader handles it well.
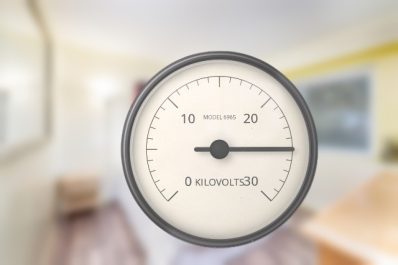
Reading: 25; kV
